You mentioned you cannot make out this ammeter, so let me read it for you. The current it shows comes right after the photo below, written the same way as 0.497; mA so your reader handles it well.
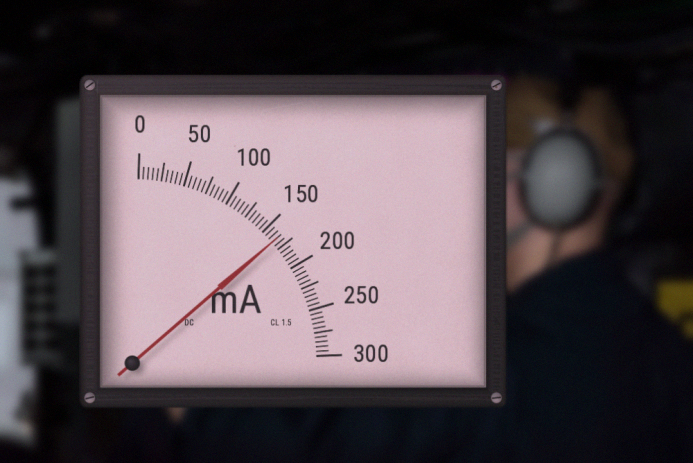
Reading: 165; mA
